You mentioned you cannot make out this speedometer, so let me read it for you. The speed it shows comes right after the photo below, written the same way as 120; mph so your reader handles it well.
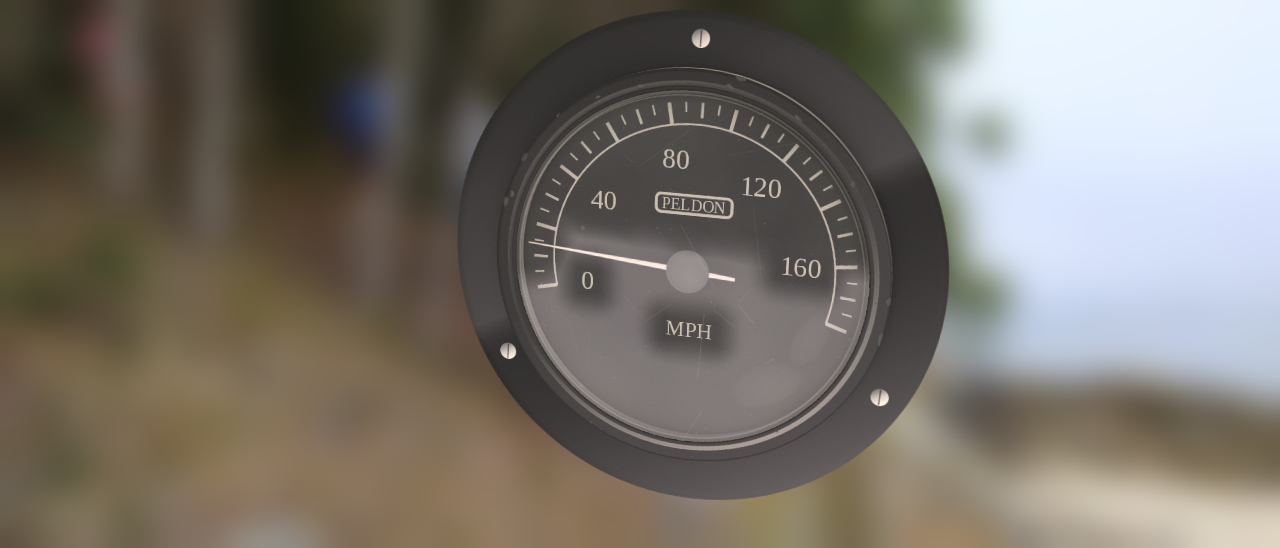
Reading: 15; mph
